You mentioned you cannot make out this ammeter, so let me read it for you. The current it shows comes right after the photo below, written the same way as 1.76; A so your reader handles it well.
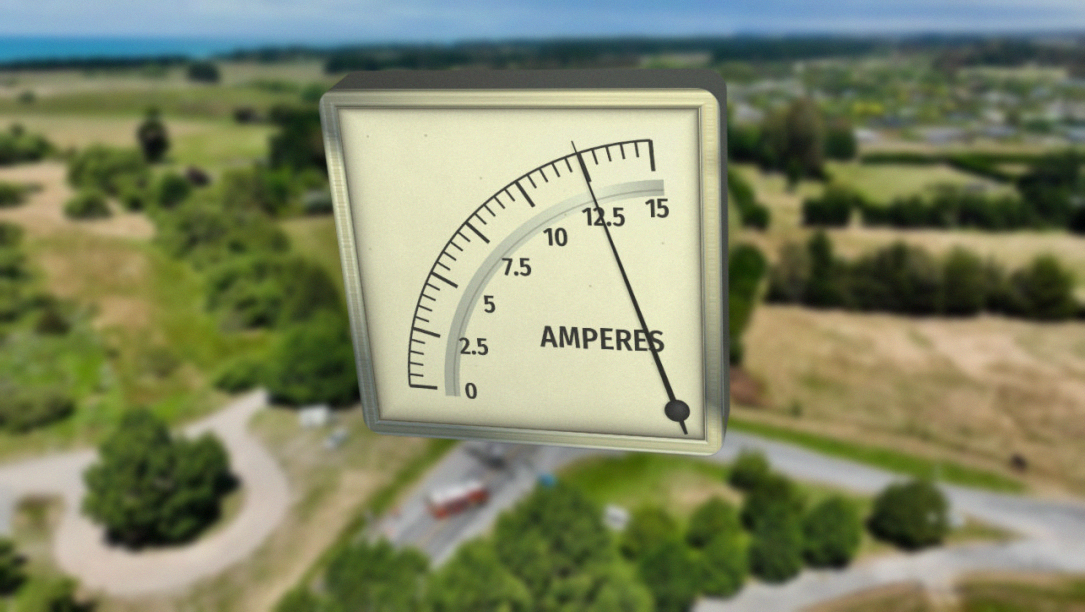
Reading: 12.5; A
